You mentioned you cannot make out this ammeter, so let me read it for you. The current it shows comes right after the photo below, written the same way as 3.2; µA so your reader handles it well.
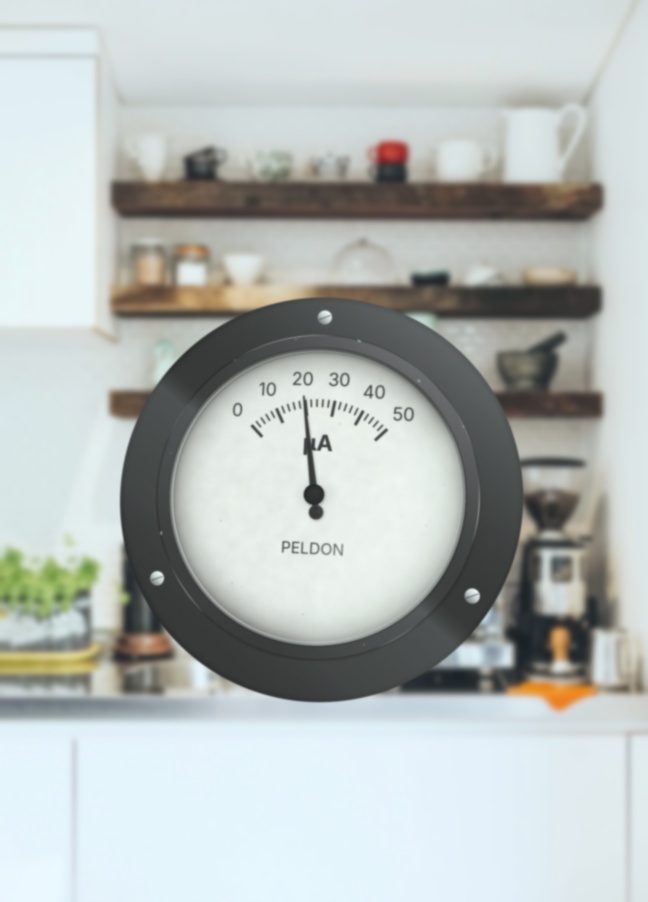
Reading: 20; µA
